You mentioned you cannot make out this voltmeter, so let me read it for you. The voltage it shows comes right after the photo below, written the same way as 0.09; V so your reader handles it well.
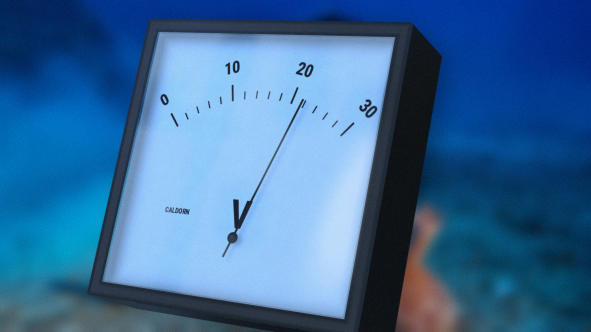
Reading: 22; V
